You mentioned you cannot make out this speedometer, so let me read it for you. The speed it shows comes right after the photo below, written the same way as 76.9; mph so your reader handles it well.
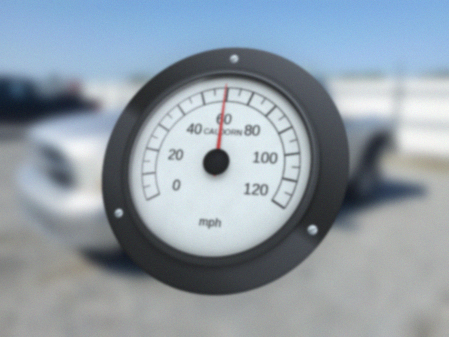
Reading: 60; mph
